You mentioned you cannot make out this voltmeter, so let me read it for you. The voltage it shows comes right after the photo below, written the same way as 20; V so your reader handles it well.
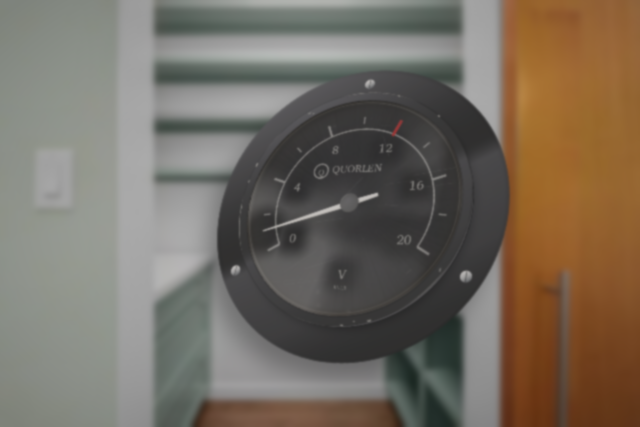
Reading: 1; V
